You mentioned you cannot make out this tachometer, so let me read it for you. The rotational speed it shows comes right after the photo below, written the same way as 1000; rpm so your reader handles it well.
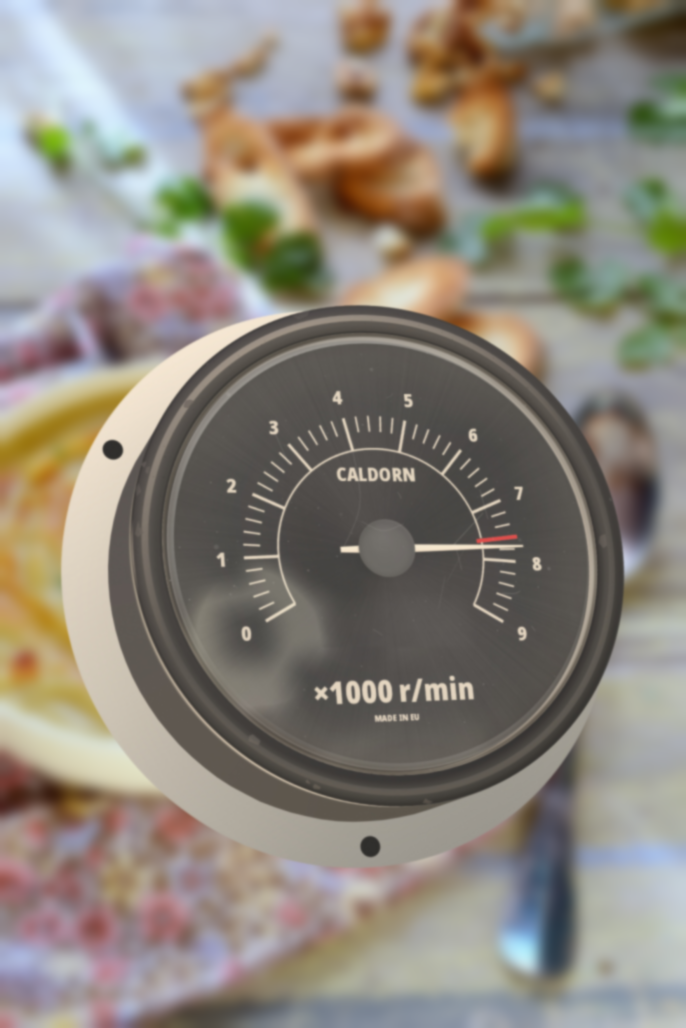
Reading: 7800; rpm
